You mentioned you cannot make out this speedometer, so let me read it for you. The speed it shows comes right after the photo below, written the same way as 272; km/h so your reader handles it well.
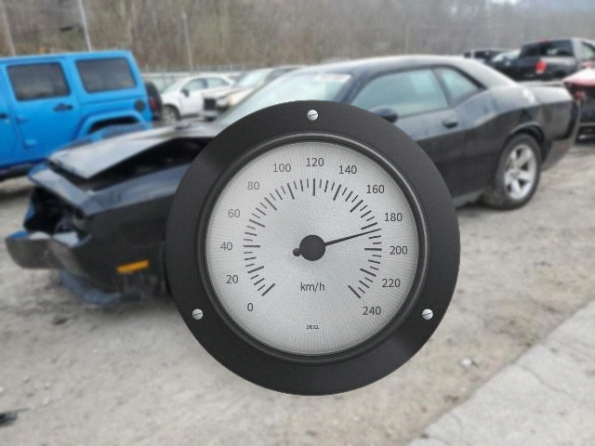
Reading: 185; km/h
